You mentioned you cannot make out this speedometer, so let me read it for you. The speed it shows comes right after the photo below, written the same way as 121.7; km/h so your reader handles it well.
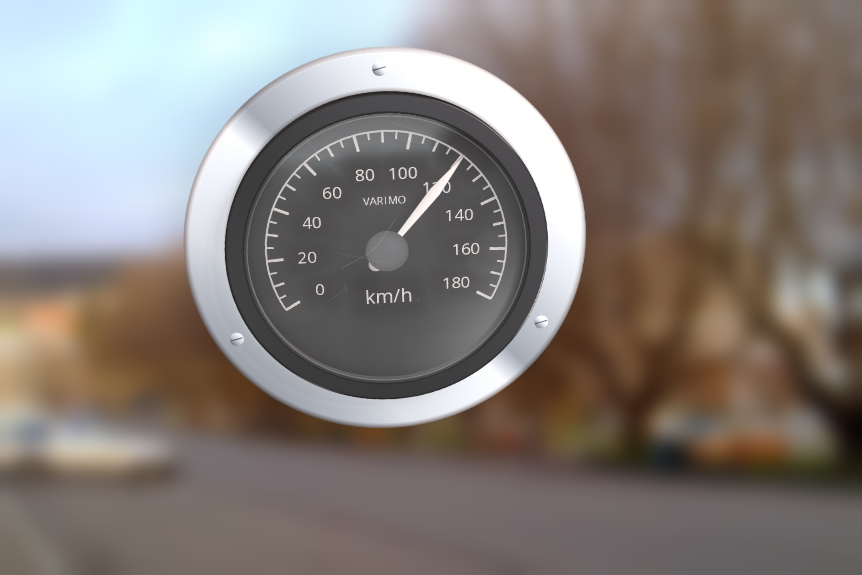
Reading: 120; km/h
